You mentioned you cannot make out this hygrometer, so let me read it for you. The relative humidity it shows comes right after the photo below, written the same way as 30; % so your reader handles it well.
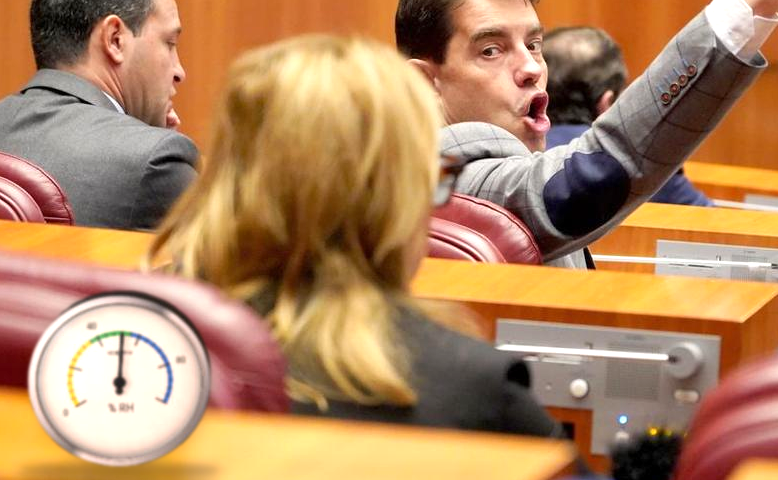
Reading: 52; %
